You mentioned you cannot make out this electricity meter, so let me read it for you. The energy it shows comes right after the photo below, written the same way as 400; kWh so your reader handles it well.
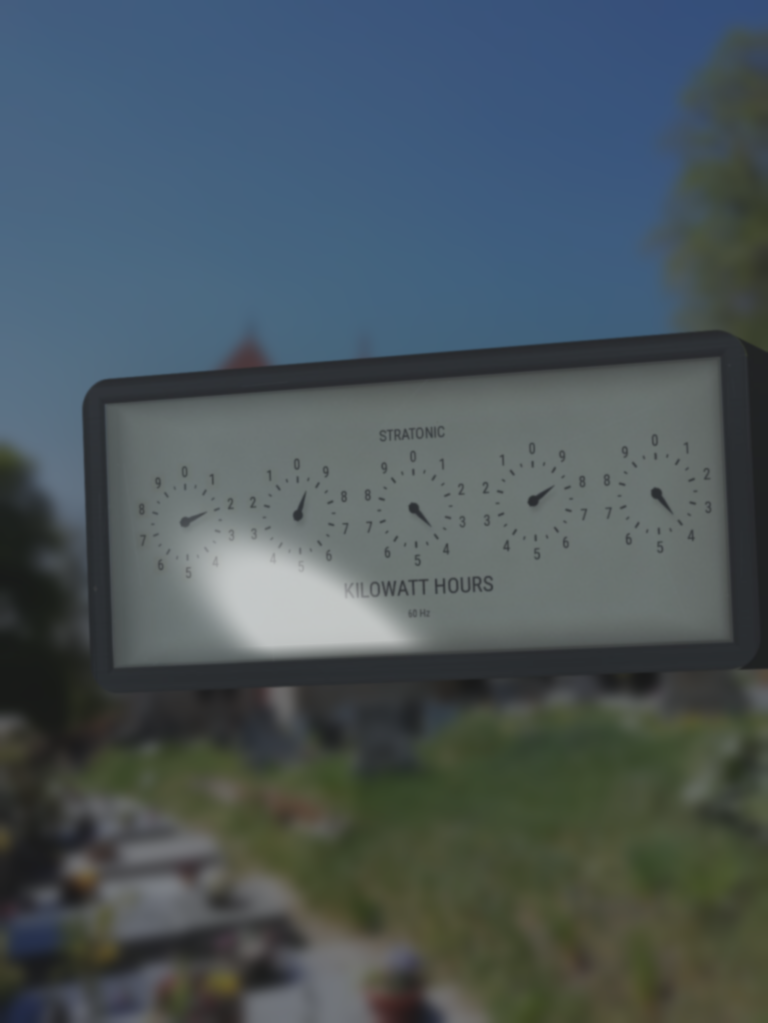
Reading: 19384; kWh
